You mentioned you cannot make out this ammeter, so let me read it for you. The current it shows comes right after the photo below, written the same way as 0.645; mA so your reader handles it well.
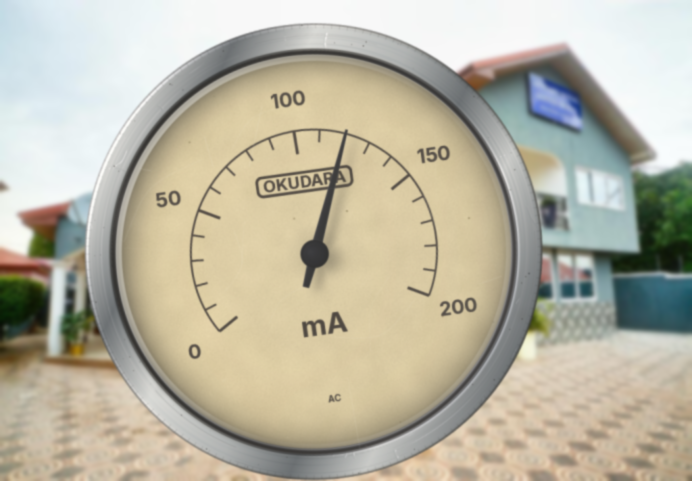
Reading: 120; mA
